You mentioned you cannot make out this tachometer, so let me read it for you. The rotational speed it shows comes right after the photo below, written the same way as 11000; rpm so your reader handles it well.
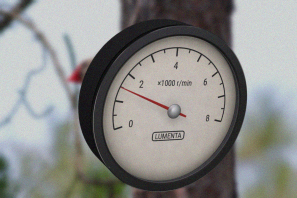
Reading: 1500; rpm
